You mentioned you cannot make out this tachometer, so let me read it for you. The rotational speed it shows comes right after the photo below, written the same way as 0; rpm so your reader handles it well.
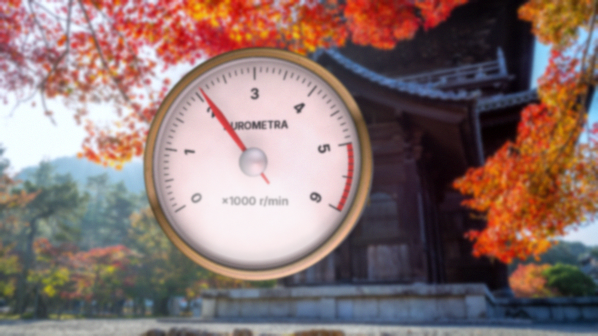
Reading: 2100; rpm
